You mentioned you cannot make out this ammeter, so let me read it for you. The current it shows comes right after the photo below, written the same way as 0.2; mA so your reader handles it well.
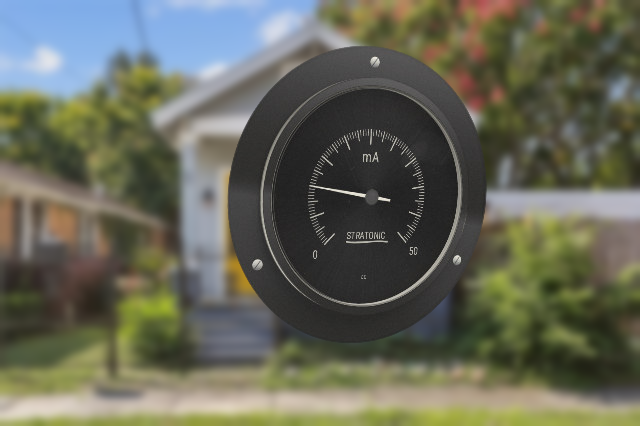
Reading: 10; mA
